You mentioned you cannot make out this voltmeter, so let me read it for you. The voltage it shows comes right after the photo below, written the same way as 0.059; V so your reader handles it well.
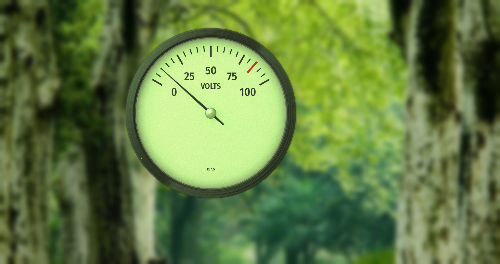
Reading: 10; V
